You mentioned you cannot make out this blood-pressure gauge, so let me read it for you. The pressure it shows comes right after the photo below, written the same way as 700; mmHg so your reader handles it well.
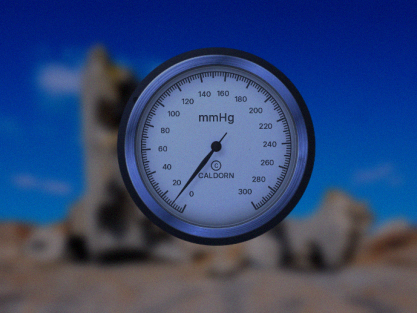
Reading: 10; mmHg
